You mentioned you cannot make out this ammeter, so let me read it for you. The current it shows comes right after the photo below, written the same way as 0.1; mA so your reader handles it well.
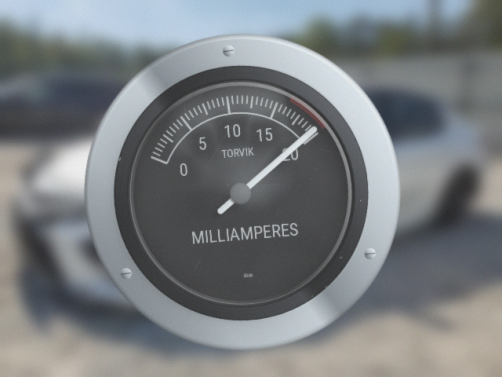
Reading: 19.5; mA
